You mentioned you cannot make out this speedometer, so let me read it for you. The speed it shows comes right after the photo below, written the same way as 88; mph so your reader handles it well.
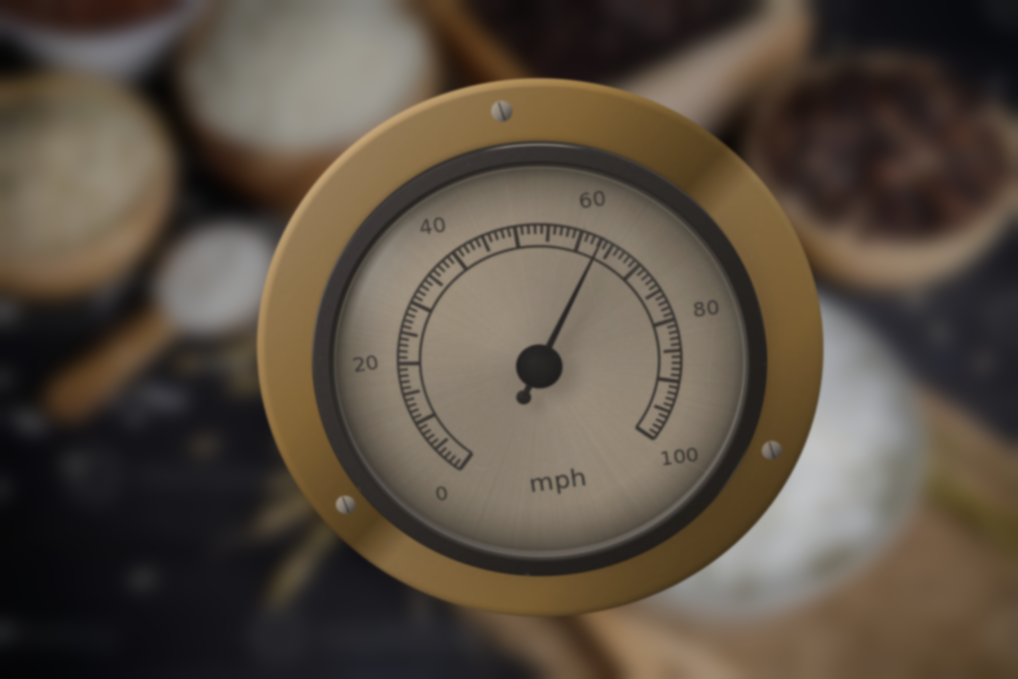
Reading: 63; mph
